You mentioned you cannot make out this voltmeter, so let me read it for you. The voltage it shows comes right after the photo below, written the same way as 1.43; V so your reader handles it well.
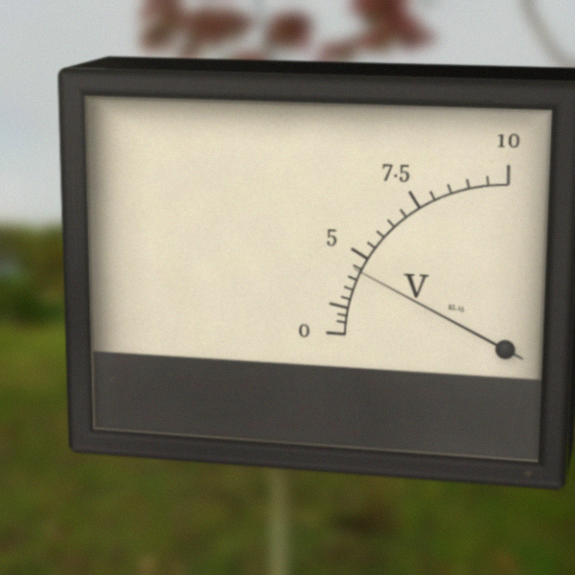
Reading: 4.5; V
